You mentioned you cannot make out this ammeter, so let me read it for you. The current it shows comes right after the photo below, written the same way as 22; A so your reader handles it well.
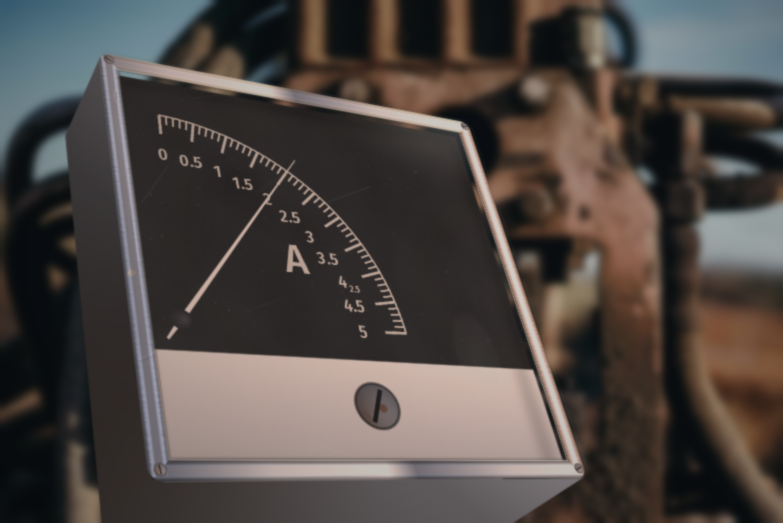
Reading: 2; A
